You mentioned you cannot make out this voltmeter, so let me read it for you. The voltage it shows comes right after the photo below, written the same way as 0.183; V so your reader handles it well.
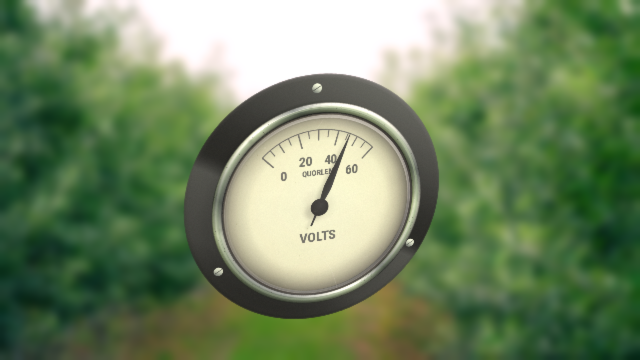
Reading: 45; V
